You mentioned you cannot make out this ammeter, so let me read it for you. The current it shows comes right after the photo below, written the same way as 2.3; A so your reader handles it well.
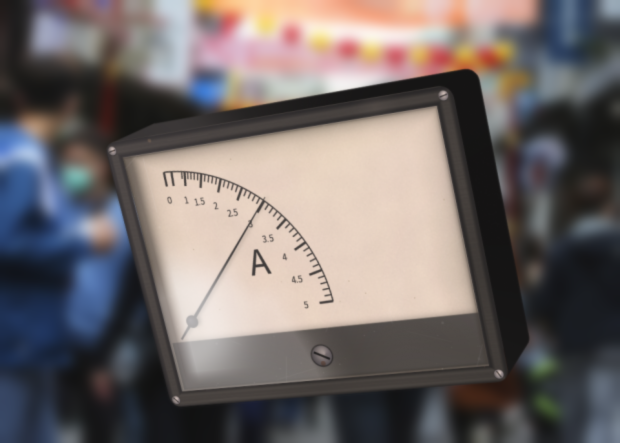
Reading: 3; A
